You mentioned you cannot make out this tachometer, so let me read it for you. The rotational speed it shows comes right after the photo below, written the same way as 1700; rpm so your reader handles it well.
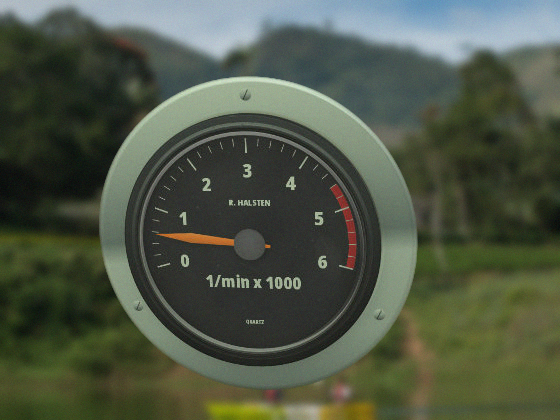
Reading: 600; rpm
